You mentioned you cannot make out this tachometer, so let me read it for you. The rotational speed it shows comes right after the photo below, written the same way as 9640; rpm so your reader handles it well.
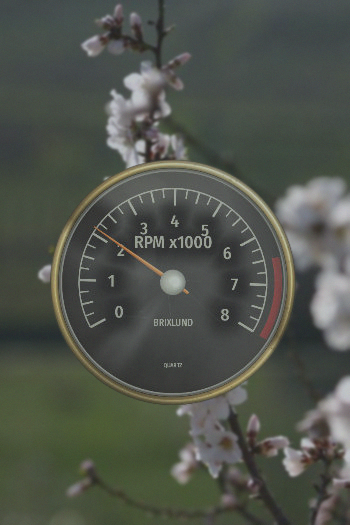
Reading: 2125; rpm
